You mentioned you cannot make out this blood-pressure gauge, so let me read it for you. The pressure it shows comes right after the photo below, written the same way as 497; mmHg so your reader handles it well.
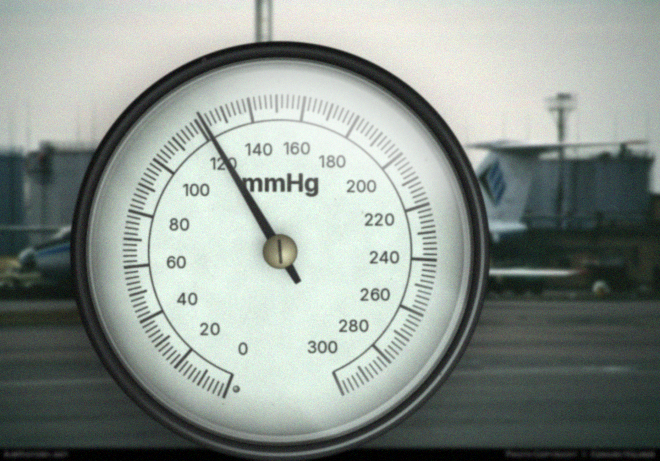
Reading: 122; mmHg
